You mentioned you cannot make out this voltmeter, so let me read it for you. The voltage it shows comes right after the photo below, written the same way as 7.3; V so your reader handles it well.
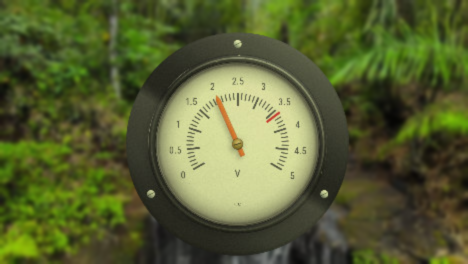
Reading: 2; V
